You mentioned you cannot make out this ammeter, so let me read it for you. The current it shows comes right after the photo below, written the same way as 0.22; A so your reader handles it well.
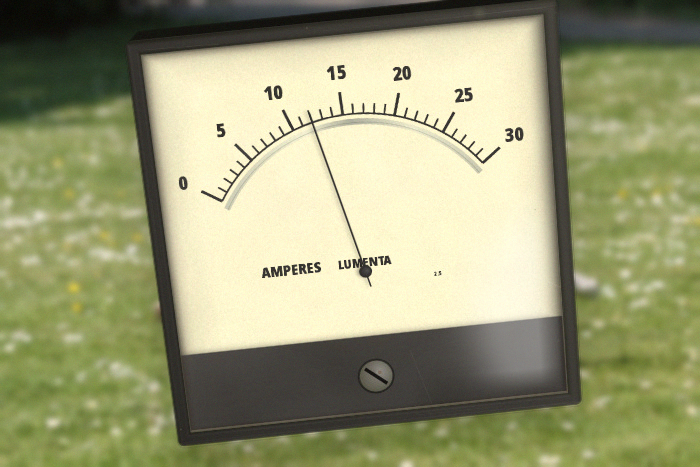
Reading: 12; A
